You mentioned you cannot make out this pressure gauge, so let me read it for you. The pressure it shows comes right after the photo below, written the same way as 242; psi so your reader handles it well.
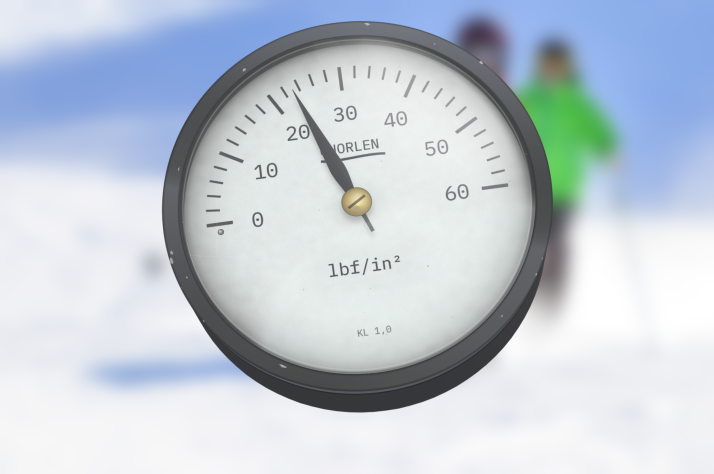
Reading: 23; psi
